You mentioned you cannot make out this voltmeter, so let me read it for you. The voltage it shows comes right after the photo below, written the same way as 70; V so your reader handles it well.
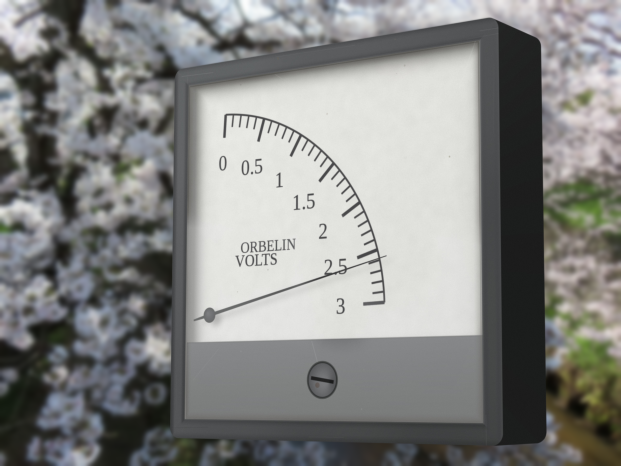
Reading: 2.6; V
